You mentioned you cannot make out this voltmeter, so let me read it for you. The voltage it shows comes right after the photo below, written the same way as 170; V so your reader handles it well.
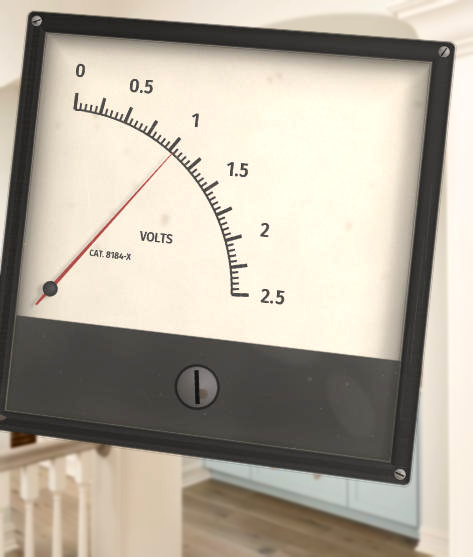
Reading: 1.05; V
